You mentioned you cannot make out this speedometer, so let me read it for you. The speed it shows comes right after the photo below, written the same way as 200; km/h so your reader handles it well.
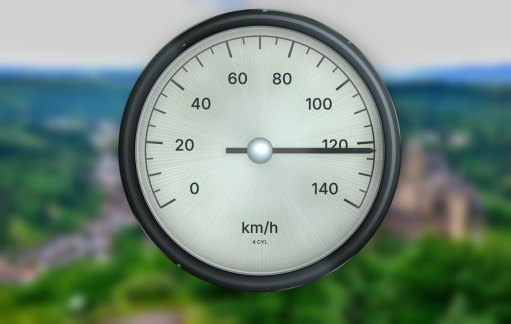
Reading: 122.5; km/h
